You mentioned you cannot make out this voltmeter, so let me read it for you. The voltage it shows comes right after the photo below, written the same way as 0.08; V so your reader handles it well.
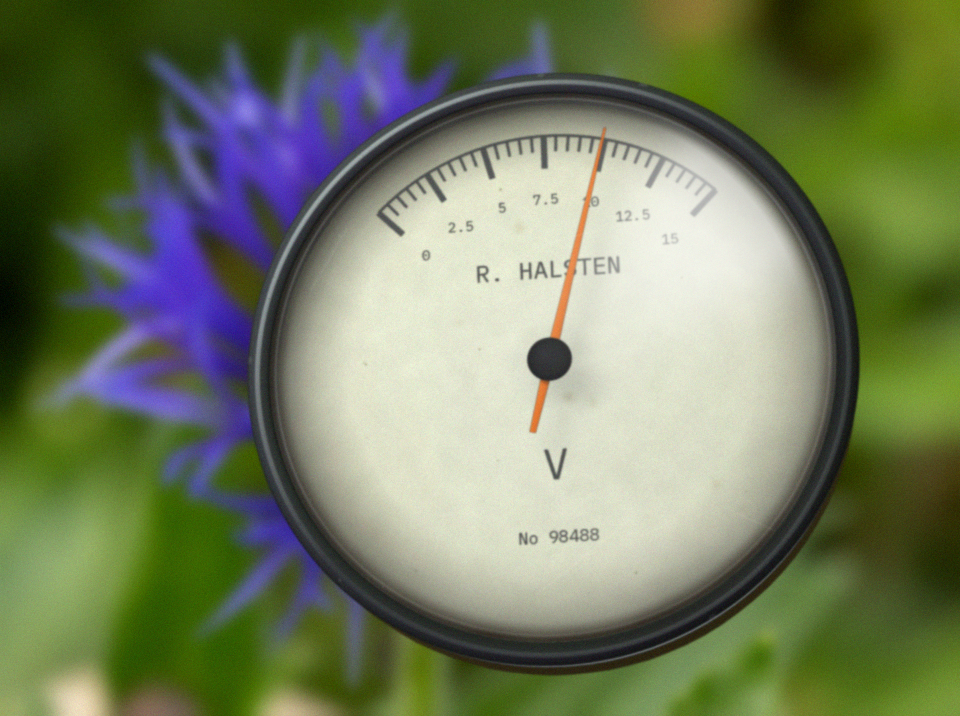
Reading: 10; V
